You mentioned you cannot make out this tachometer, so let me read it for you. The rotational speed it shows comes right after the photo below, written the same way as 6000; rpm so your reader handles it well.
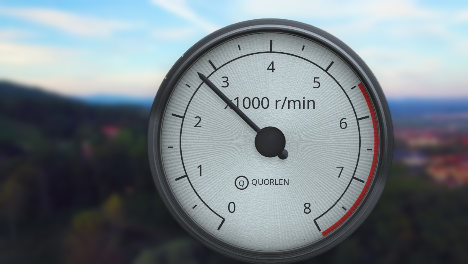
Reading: 2750; rpm
